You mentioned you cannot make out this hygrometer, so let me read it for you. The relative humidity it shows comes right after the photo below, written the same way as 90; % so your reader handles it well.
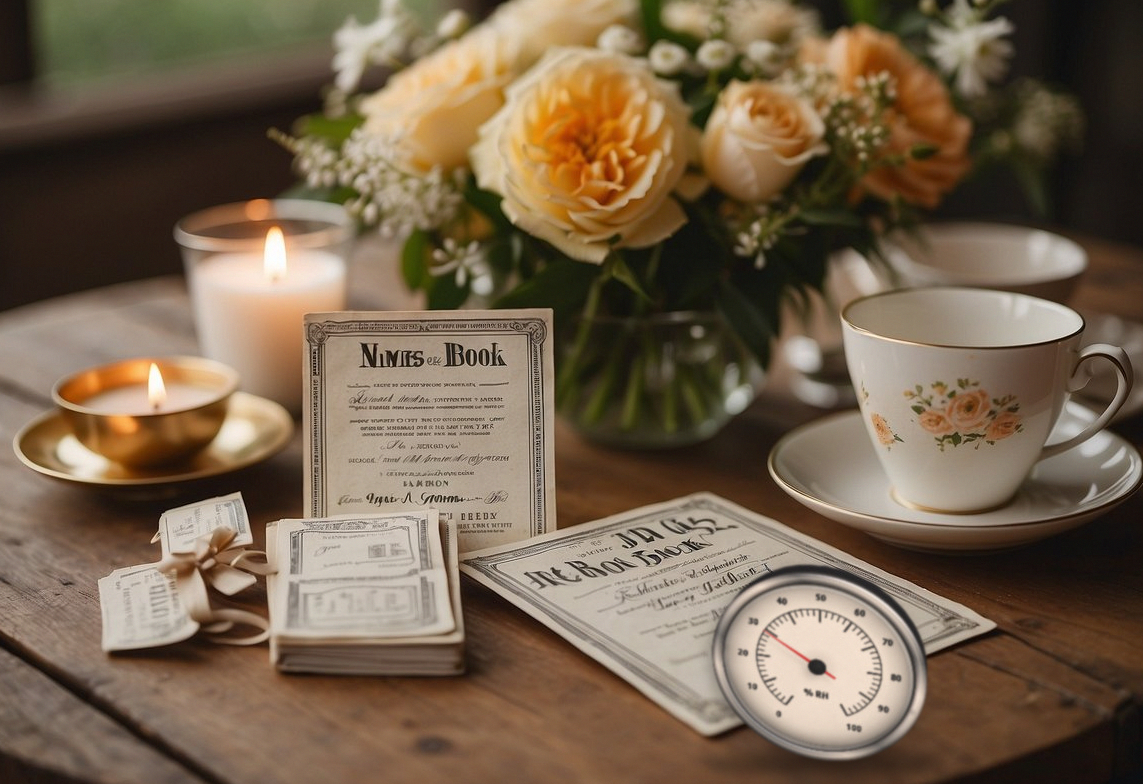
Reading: 30; %
